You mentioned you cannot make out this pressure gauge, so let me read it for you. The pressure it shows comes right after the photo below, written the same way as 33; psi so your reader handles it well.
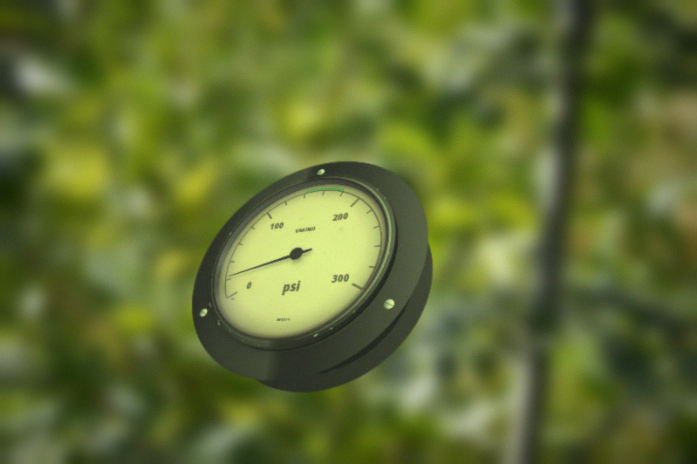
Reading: 20; psi
